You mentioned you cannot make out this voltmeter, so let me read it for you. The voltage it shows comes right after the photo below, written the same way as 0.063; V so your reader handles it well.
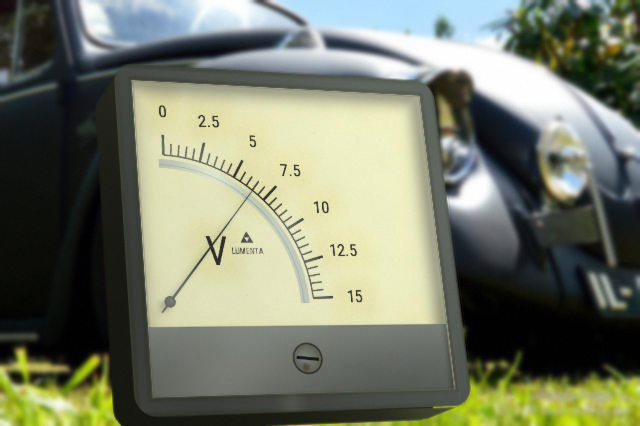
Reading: 6.5; V
